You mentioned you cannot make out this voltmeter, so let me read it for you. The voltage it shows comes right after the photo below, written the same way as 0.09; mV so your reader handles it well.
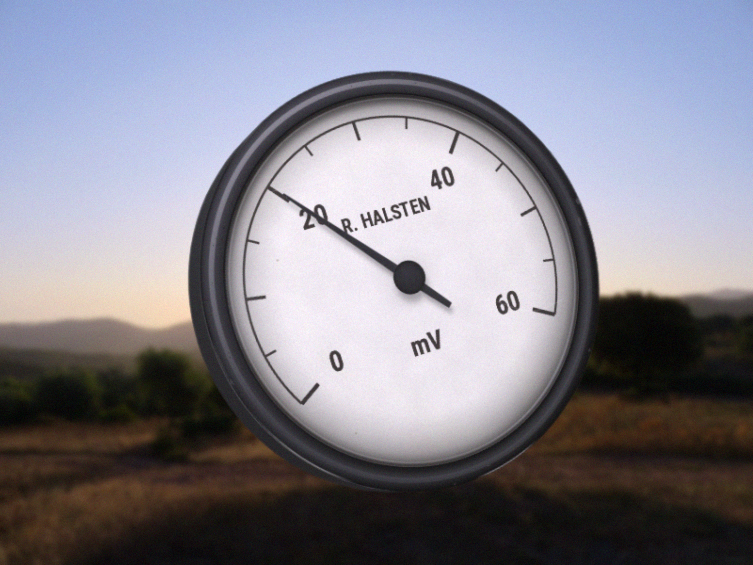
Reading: 20; mV
